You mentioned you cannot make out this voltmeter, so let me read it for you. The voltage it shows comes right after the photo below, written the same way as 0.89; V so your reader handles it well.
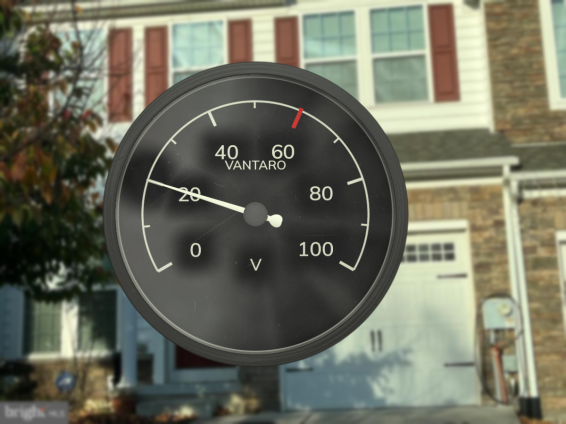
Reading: 20; V
